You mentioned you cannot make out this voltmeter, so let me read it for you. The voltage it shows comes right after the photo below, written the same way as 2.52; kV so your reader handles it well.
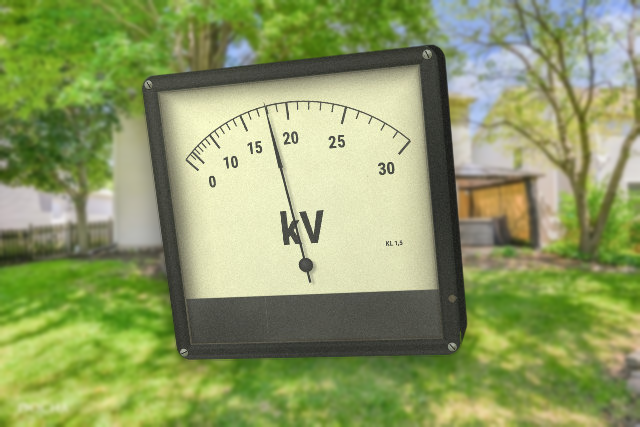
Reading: 18; kV
